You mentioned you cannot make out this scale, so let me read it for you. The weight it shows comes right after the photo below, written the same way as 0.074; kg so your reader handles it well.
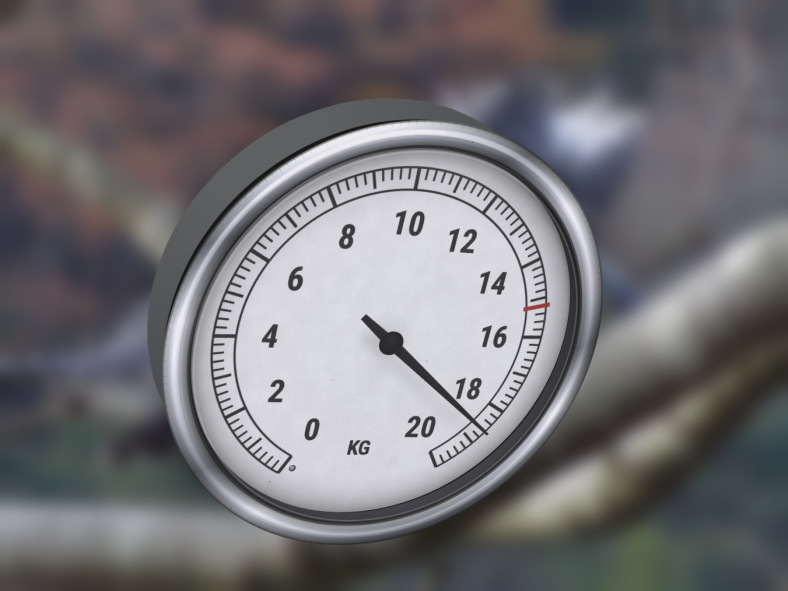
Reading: 18.6; kg
